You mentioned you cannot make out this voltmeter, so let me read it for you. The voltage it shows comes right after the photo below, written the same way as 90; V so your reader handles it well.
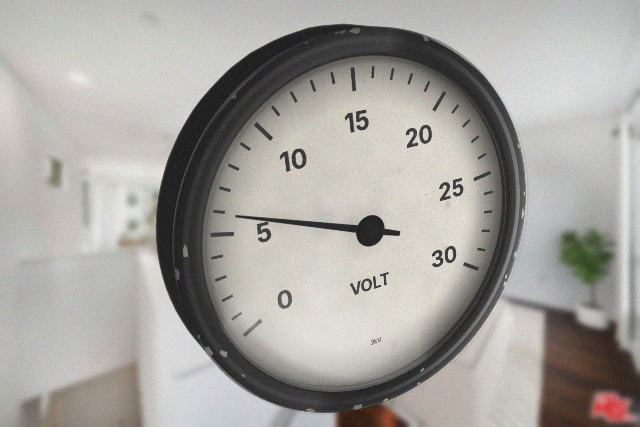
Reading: 6; V
